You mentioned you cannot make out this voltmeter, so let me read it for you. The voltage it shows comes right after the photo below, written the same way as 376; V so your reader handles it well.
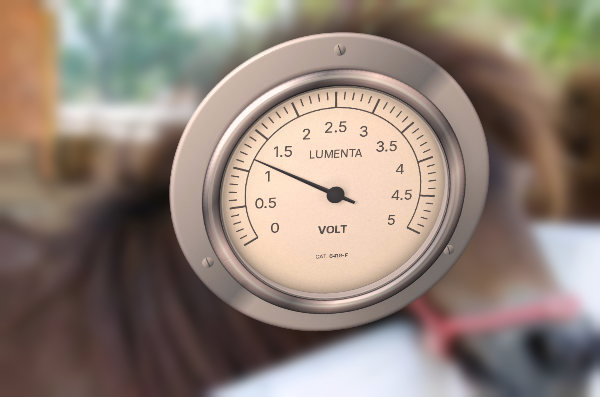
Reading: 1.2; V
